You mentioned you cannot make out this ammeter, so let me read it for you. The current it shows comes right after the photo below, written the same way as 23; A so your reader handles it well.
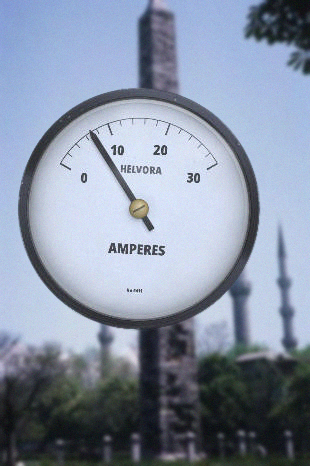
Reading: 7; A
